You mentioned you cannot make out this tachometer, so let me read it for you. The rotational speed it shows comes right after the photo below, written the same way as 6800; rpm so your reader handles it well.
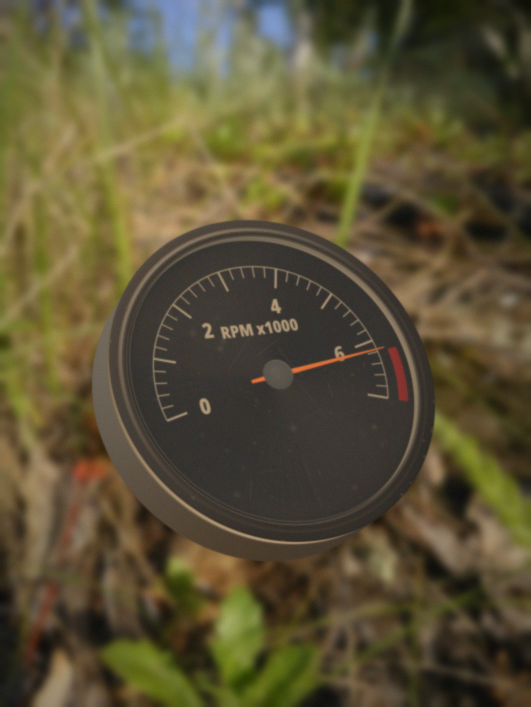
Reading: 6200; rpm
